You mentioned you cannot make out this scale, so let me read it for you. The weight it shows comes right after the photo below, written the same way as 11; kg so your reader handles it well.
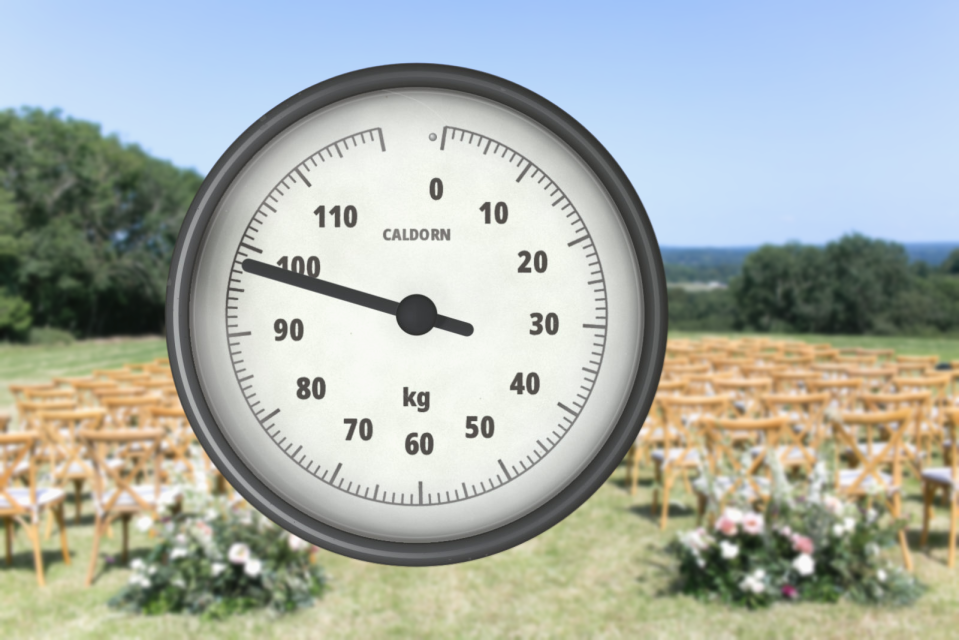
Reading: 98; kg
